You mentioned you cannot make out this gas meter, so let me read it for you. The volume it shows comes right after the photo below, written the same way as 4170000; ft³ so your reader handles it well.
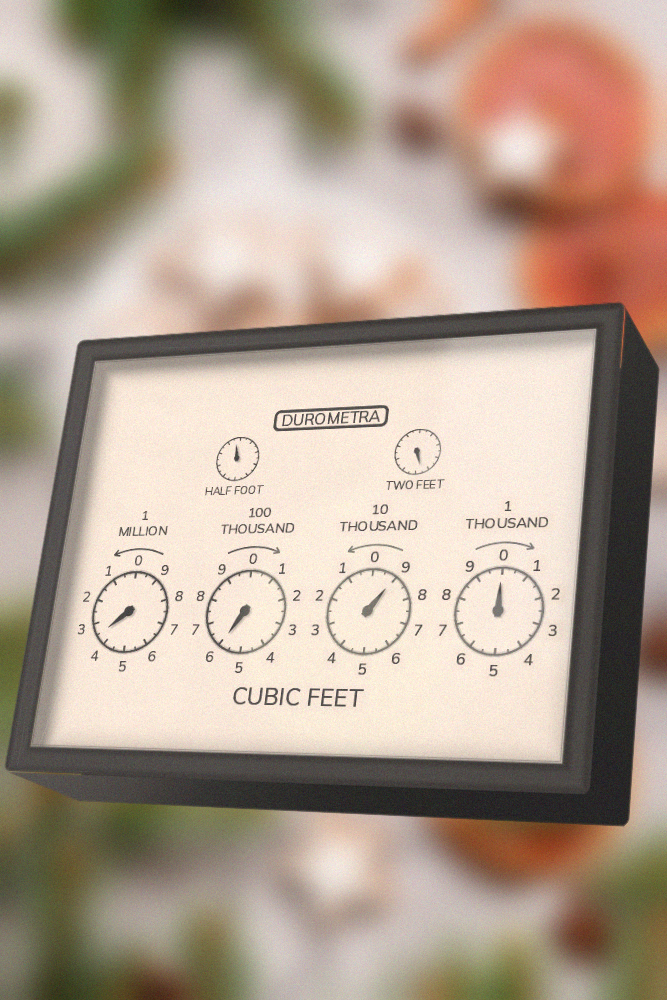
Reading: 359000; ft³
